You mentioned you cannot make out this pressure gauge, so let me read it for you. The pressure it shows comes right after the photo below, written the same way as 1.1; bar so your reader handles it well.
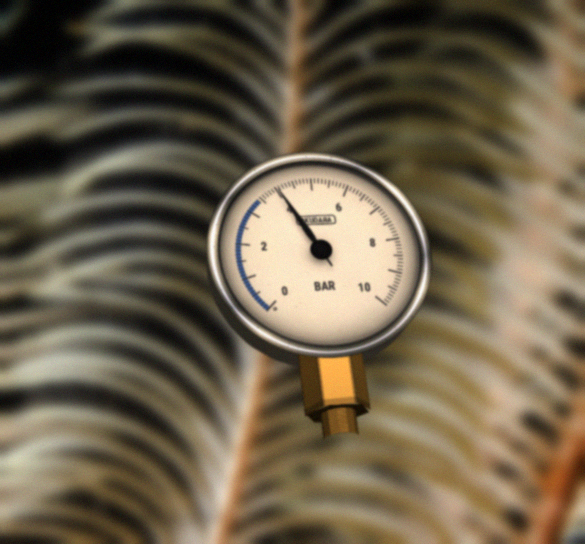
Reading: 4; bar
